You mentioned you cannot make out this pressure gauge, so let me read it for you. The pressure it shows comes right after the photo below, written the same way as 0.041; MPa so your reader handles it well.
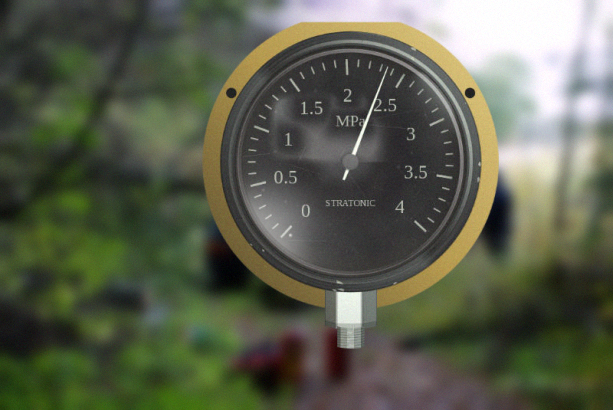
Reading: 2.35; MPa
